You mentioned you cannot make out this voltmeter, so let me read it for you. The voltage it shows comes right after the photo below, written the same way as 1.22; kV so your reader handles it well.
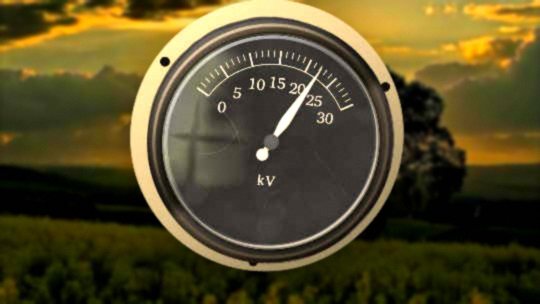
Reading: 22; kV
